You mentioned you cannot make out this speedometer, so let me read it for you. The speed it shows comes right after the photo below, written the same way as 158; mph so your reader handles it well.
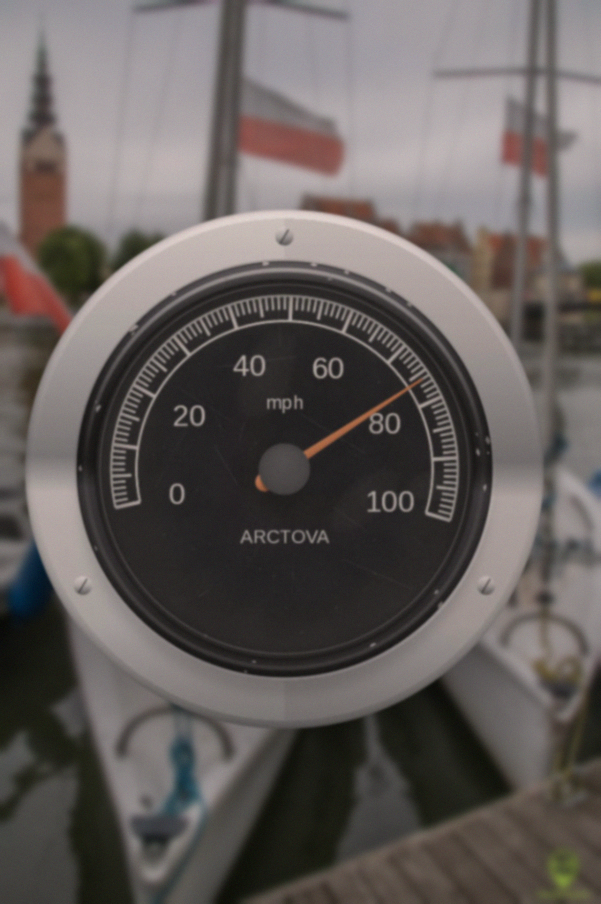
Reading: 76; mph
